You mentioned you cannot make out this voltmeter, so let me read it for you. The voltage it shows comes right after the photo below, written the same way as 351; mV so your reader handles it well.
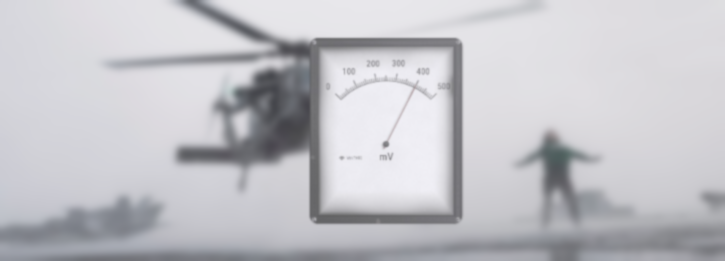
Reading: 400; mV
